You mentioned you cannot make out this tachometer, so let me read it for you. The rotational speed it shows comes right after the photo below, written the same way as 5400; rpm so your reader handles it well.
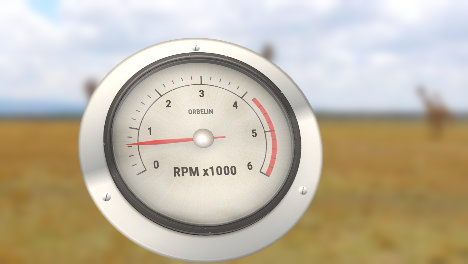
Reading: 600; rpm
